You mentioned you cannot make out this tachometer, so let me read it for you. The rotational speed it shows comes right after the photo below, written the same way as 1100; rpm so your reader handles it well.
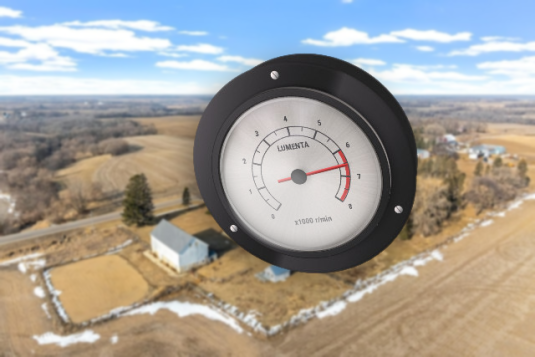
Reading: 6500; rpm
